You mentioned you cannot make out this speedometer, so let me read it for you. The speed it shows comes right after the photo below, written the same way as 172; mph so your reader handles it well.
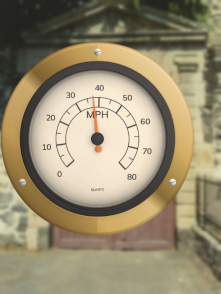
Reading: 37.5; mph
